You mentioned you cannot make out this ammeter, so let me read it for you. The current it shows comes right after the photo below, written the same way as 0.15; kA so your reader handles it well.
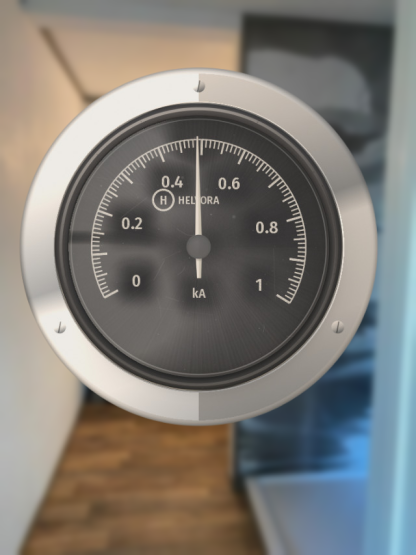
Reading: 0.49; kA
